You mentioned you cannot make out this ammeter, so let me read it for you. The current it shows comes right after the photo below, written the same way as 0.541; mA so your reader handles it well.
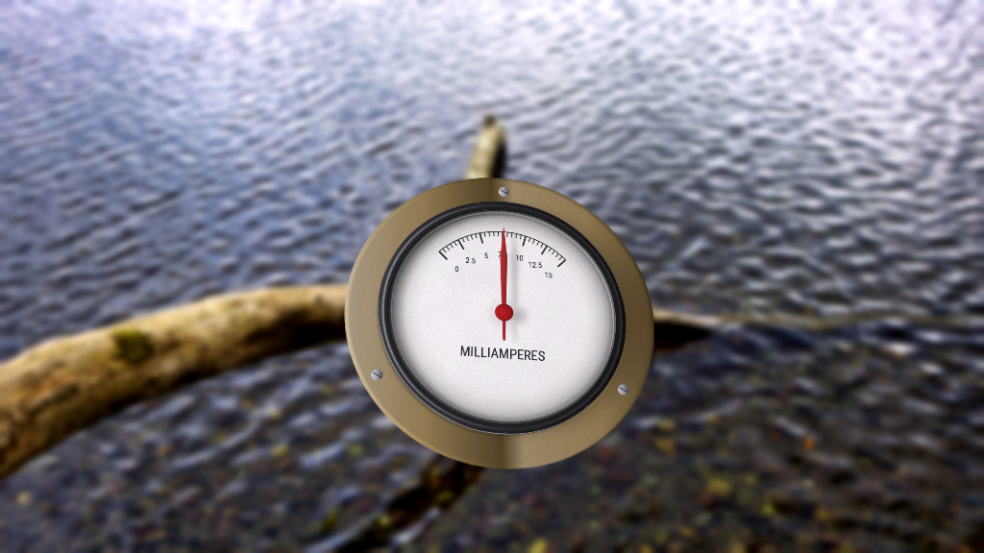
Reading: 7.5; mA
